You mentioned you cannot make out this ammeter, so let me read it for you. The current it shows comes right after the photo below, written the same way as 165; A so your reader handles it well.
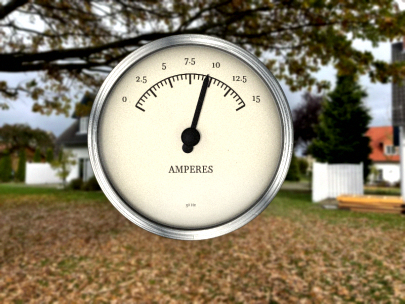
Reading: 9.5; A
